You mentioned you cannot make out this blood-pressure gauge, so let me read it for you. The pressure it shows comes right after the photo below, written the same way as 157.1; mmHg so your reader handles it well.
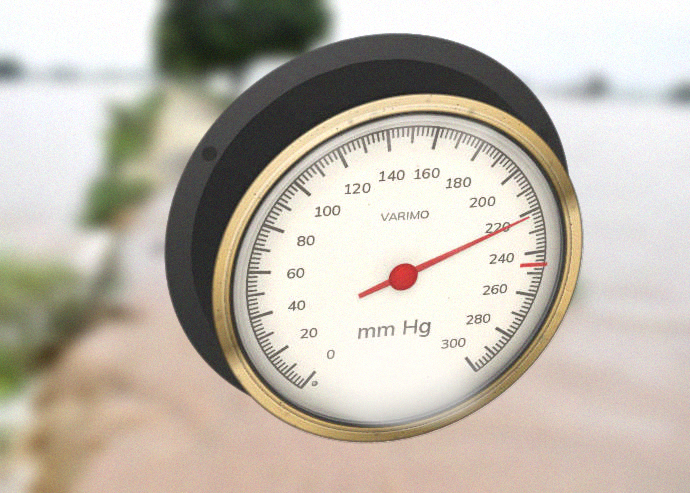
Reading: 220; mmHg
